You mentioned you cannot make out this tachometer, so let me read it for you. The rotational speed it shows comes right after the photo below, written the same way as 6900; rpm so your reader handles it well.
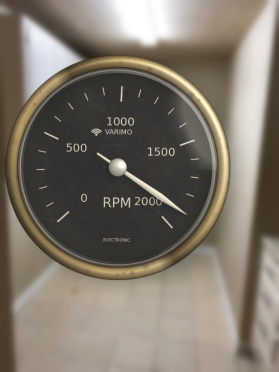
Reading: 1900; rpm
